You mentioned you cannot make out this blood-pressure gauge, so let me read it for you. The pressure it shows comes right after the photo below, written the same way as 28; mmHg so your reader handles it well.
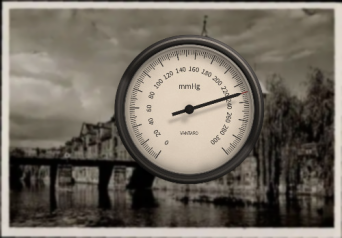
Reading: 230; mmHg
